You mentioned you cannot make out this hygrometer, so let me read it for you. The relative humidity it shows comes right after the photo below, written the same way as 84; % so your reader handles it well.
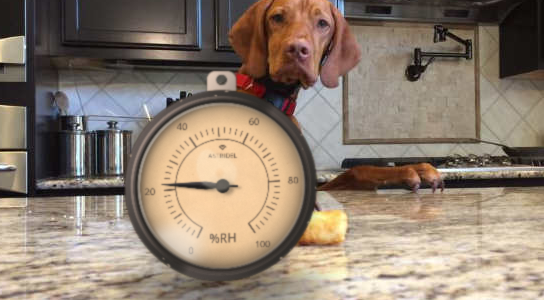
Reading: 22; %
